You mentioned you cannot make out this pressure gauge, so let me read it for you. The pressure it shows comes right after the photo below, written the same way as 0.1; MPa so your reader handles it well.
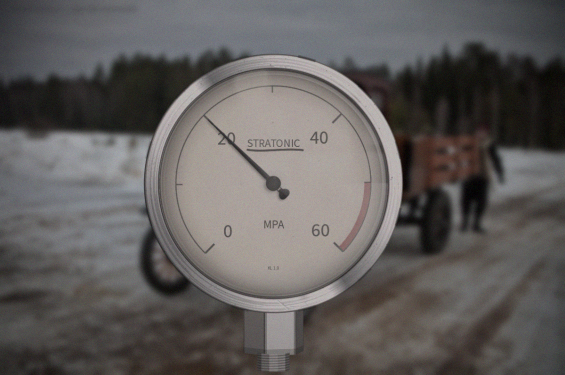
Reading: 20; MPa
